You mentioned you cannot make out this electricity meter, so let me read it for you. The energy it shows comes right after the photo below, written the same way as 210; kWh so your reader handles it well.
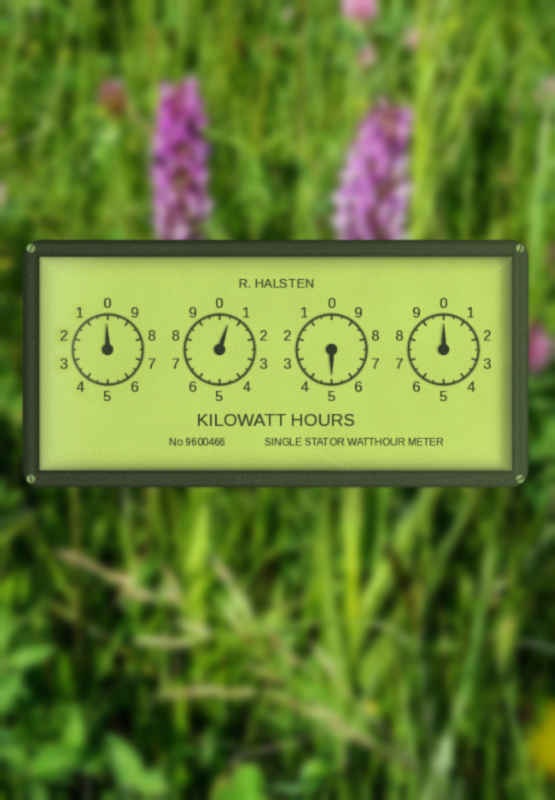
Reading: 50; kWh
